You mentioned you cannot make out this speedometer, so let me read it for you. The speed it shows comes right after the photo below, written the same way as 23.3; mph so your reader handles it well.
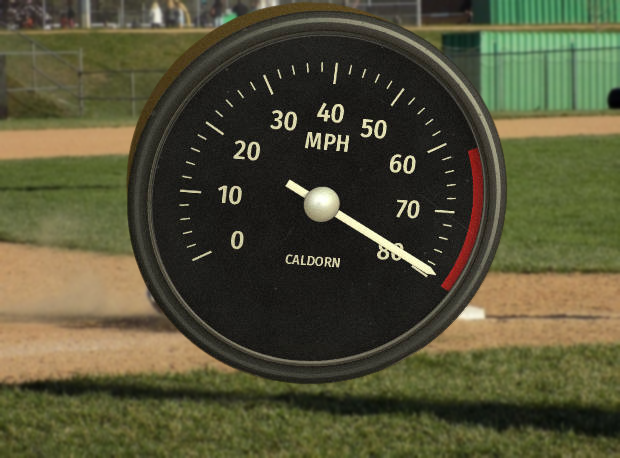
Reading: 79; mph
